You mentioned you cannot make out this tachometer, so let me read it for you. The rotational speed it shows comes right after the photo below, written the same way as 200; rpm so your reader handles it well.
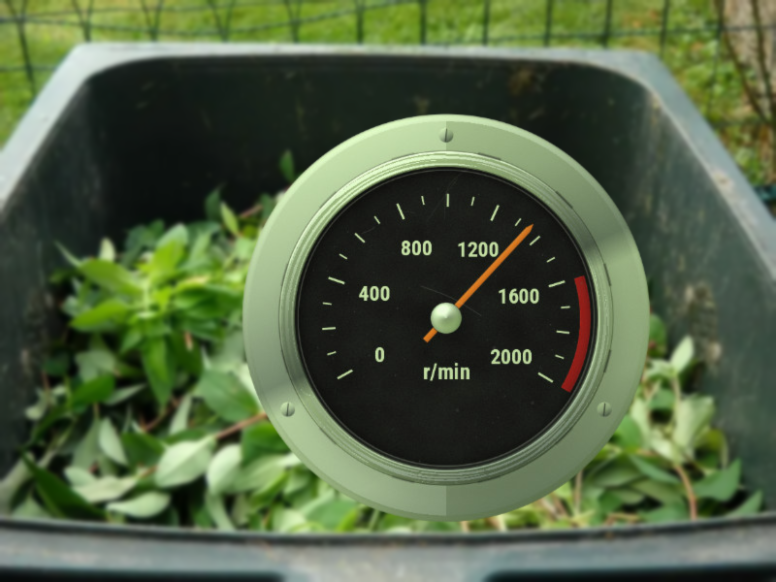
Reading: 1350; rpm
